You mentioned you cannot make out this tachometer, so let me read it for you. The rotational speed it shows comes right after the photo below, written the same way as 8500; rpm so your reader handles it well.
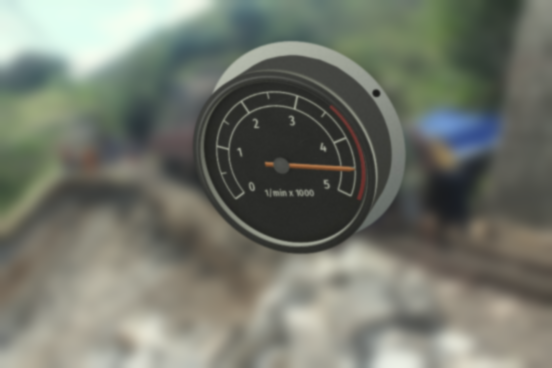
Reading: 4500; rpm
